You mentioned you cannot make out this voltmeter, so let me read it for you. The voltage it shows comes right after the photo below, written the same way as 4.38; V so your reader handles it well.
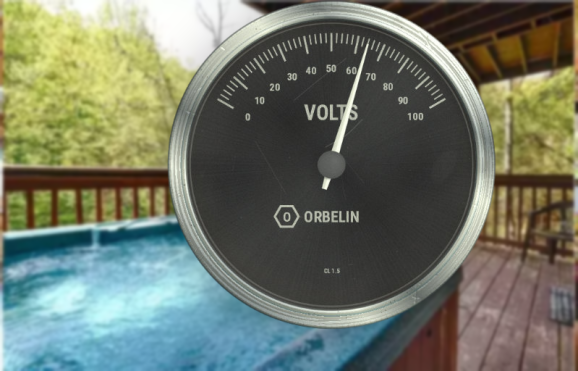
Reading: 64; V
